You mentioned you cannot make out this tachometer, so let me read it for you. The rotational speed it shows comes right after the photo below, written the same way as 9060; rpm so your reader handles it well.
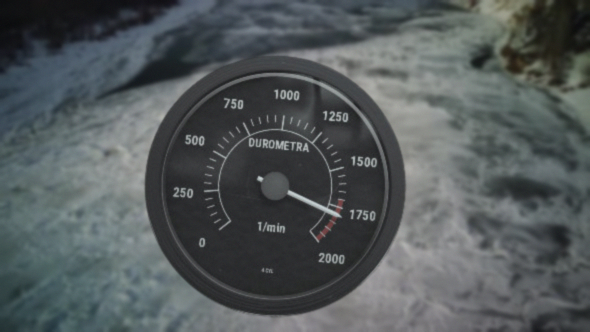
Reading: 1800; rpm
